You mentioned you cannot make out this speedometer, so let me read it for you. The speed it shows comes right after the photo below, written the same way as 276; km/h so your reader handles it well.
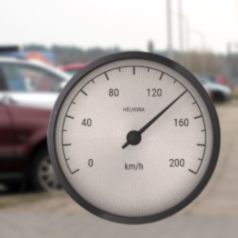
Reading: 140; km/h
